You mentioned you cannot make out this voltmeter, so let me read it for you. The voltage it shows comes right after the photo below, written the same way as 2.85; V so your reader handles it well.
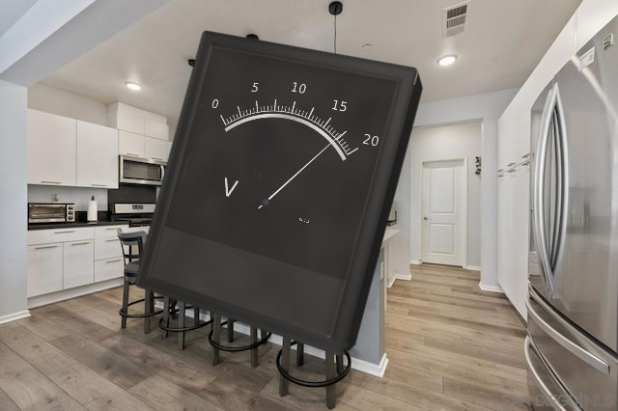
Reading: 17.5; V
